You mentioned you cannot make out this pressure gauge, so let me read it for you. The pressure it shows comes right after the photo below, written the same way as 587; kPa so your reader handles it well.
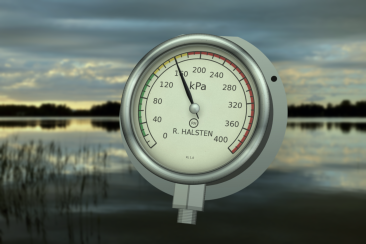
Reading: 160; kPa
